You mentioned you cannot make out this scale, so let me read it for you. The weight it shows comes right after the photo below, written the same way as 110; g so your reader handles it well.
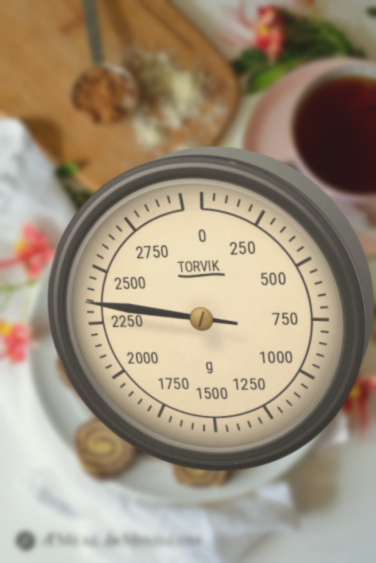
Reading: 2350; g
